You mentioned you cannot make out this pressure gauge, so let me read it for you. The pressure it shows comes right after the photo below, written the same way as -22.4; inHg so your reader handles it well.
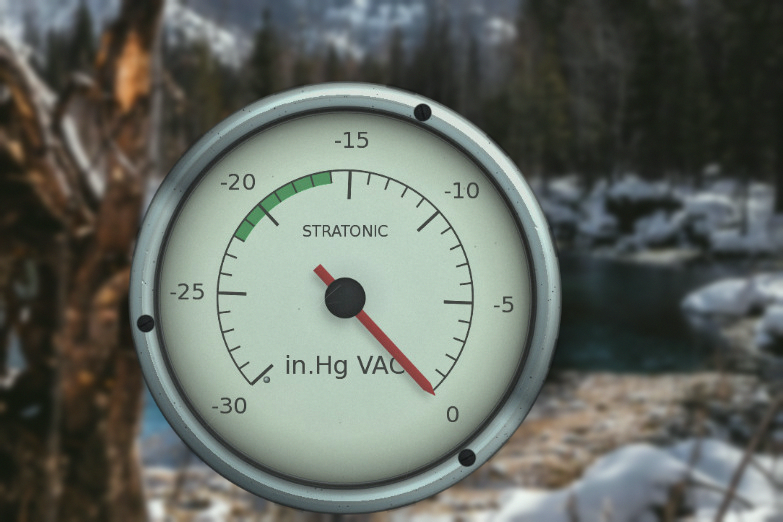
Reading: 0; inHg
